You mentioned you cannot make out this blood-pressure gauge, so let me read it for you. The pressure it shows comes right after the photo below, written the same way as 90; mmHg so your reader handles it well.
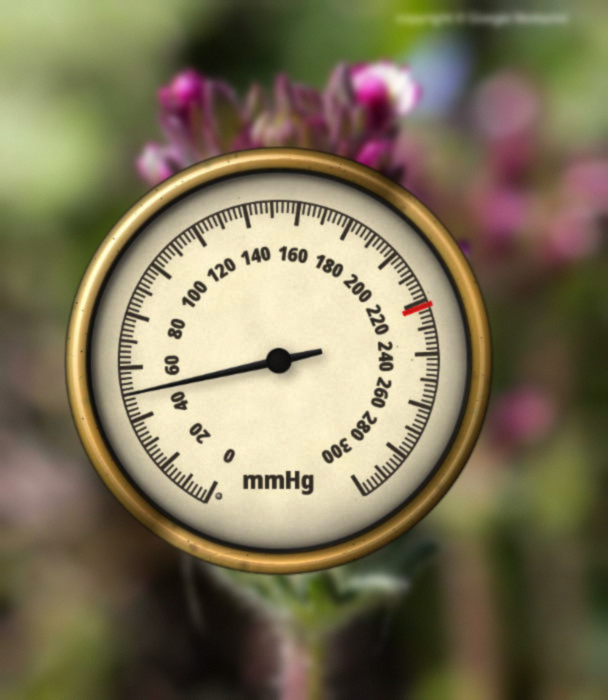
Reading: 50; mmHg
